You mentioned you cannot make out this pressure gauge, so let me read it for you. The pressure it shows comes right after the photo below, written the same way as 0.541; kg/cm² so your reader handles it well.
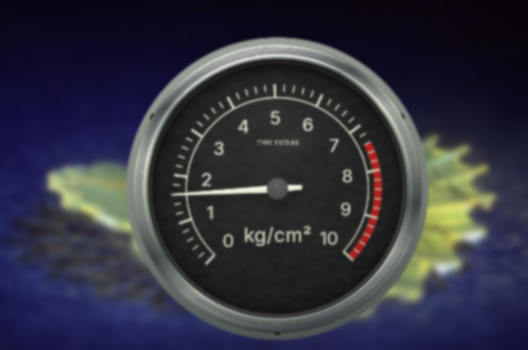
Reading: 1.6; kg/cm²
